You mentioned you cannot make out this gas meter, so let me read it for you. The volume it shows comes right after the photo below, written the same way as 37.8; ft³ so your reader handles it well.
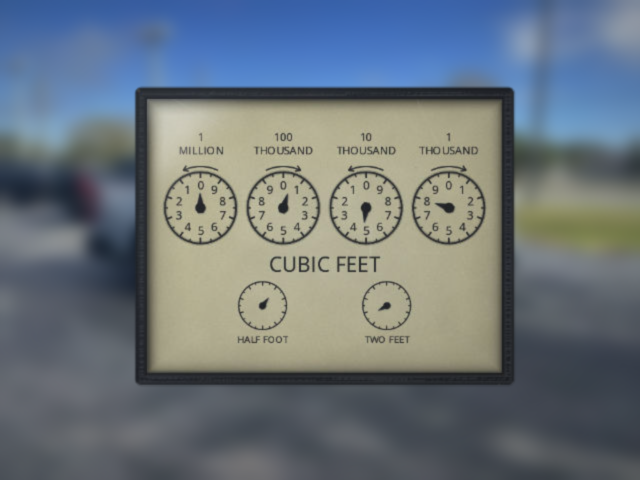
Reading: 4800; ft³
